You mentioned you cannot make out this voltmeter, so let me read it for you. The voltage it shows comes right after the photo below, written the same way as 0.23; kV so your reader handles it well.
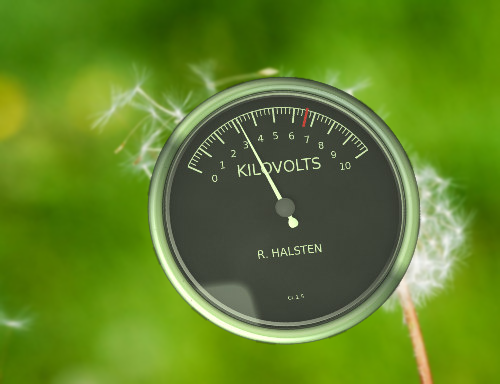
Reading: 3.2; kV
